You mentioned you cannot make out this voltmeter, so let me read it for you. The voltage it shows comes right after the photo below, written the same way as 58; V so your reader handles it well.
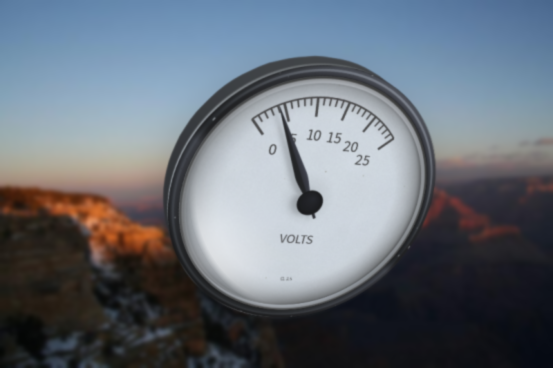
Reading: 4; V
